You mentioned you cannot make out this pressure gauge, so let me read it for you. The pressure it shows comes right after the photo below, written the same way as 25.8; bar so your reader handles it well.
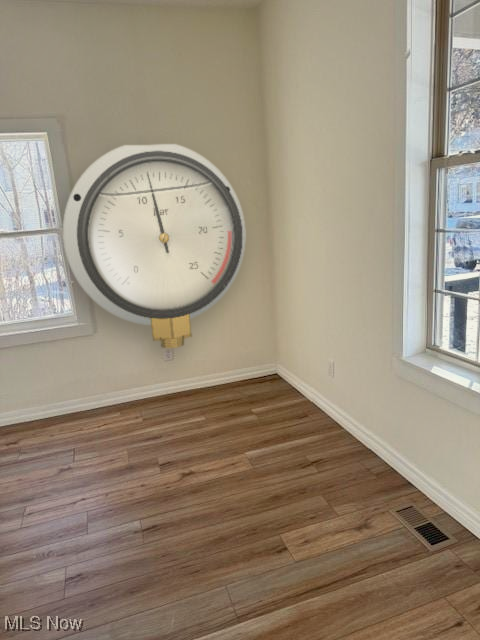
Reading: 11.5; bar
